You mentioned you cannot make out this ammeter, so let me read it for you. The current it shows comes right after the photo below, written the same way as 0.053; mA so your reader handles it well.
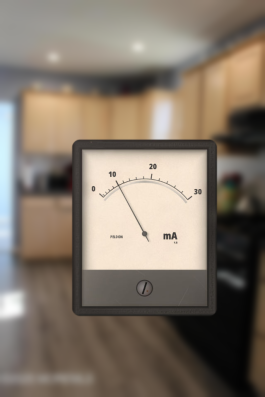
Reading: 10; mA
